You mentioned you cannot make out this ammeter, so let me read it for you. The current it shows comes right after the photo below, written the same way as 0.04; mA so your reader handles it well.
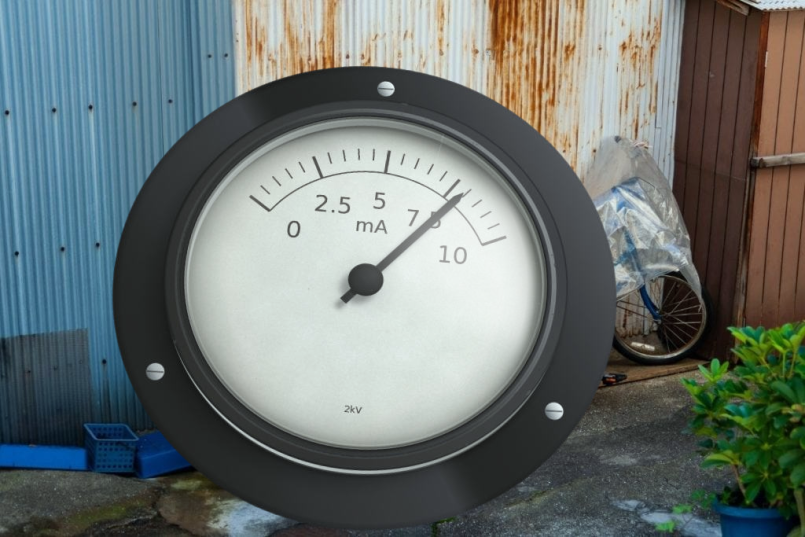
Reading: 8; mA
